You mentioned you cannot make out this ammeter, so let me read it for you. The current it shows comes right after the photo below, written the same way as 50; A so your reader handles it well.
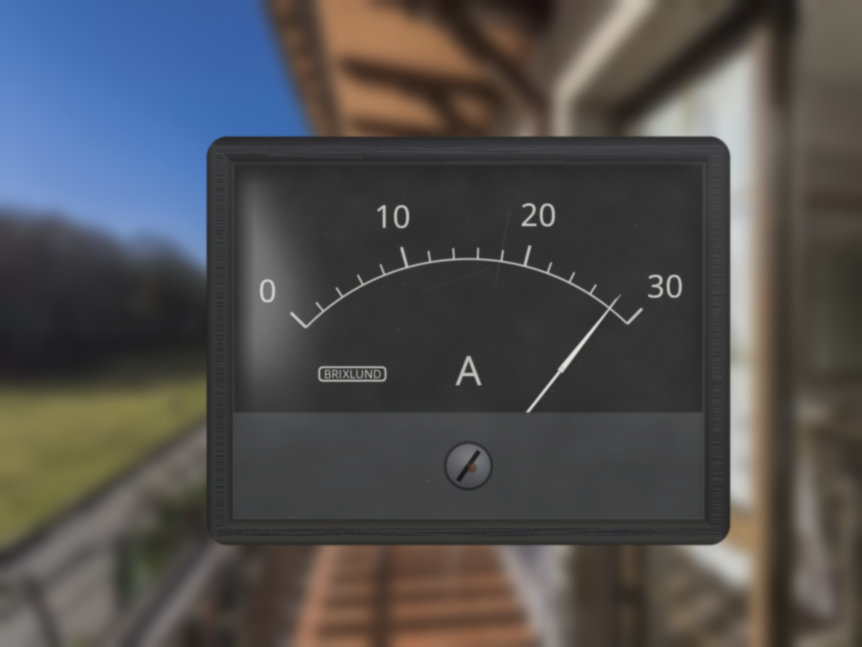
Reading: 28; A
